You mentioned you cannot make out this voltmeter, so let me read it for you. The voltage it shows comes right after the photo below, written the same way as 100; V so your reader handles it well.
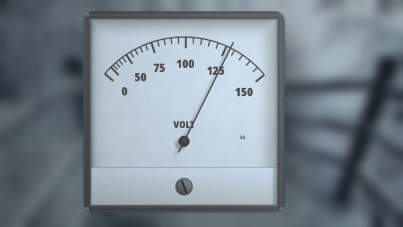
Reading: 127.5; V
